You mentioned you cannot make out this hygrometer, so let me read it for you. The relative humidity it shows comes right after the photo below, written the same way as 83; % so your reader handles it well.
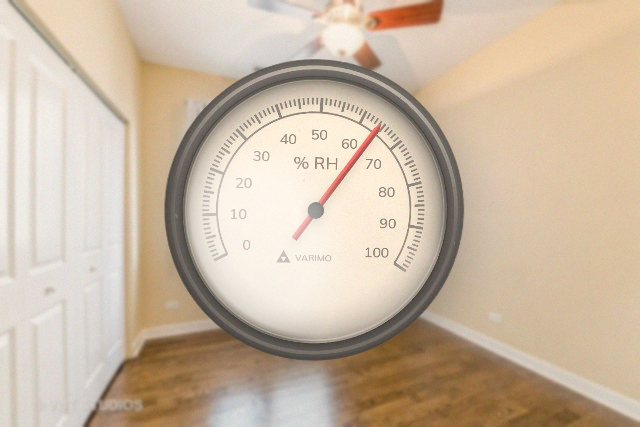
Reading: 64; %
